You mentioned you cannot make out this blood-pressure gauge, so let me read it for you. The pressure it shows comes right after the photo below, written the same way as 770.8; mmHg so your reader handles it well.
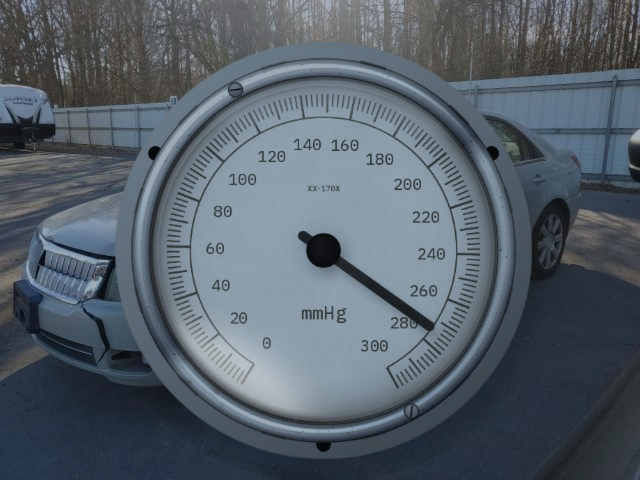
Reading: 274; mmHg
